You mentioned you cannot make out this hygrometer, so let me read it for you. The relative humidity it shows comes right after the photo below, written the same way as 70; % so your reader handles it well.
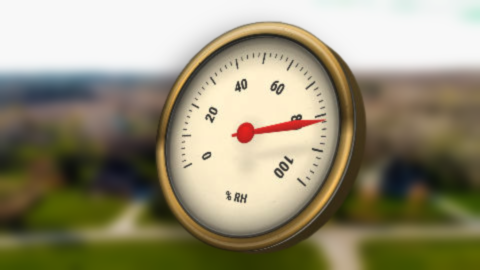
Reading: 82; %
